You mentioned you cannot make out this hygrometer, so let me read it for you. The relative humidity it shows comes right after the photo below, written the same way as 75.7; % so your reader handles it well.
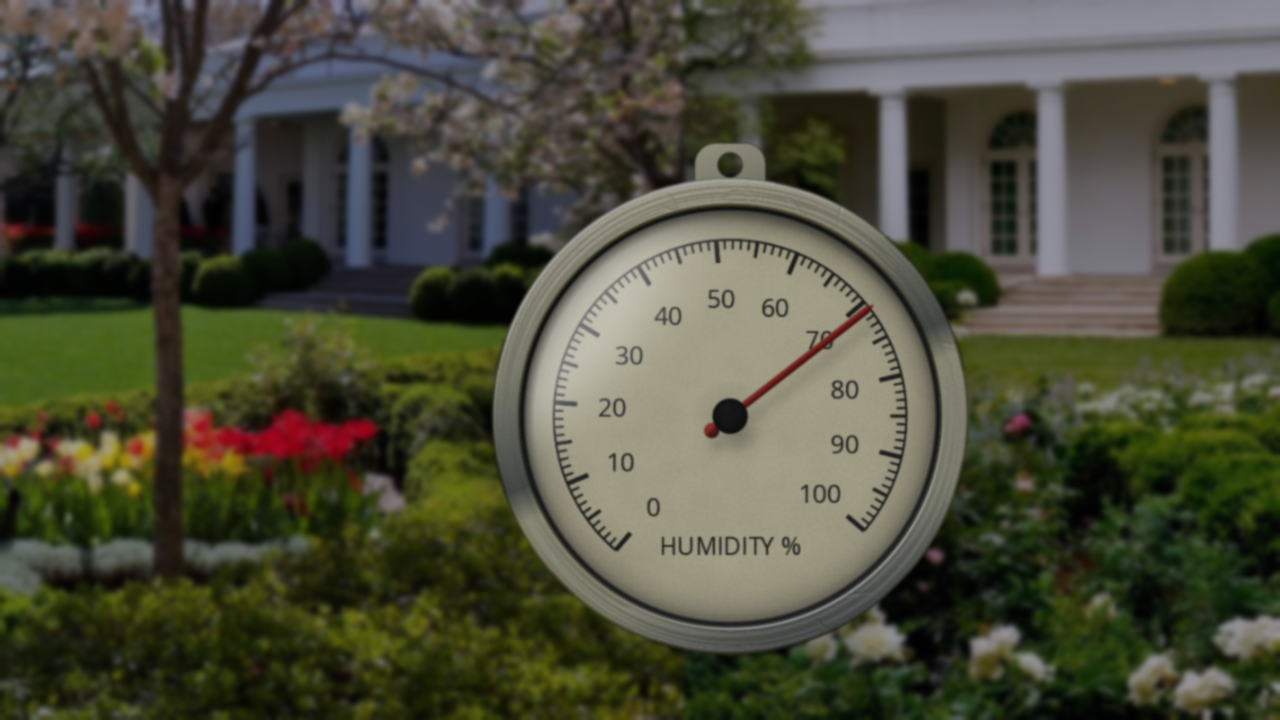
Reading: 71; %
